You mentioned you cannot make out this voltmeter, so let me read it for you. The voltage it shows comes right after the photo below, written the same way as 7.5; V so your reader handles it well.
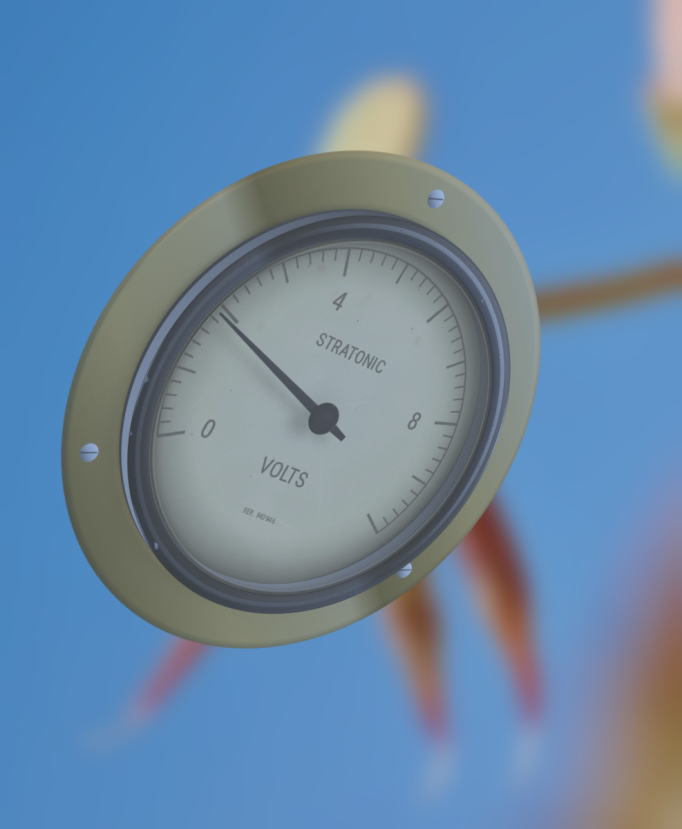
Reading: 1.9; V
